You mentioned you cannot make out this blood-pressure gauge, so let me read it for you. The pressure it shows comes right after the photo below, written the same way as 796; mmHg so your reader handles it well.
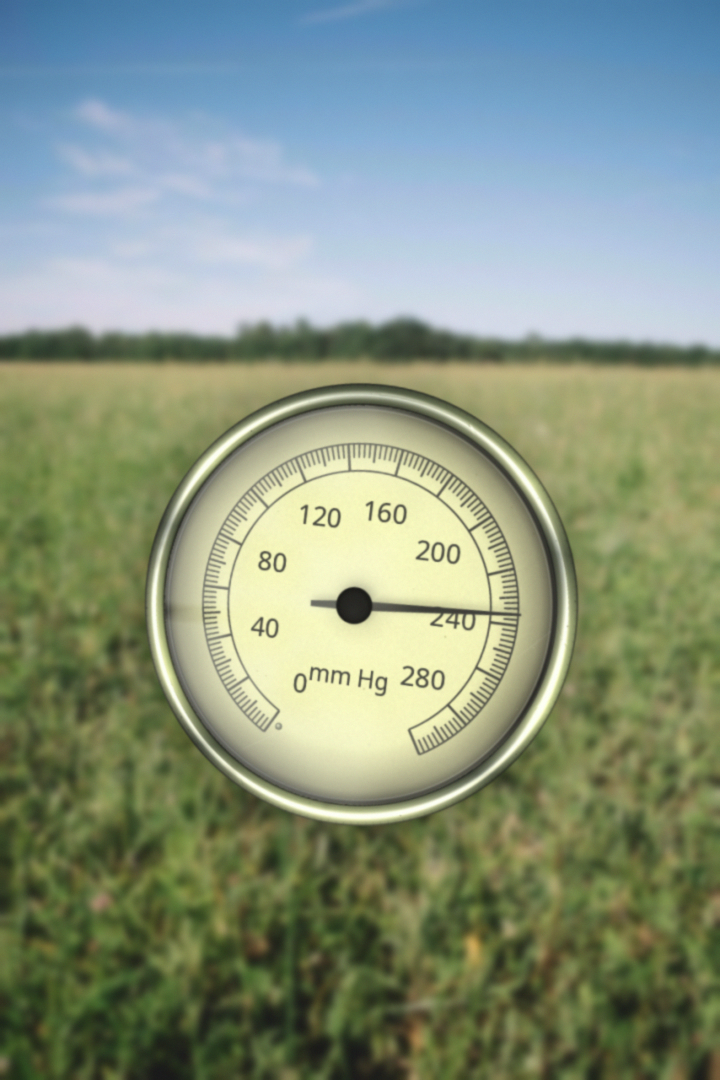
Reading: 236; mmHg
